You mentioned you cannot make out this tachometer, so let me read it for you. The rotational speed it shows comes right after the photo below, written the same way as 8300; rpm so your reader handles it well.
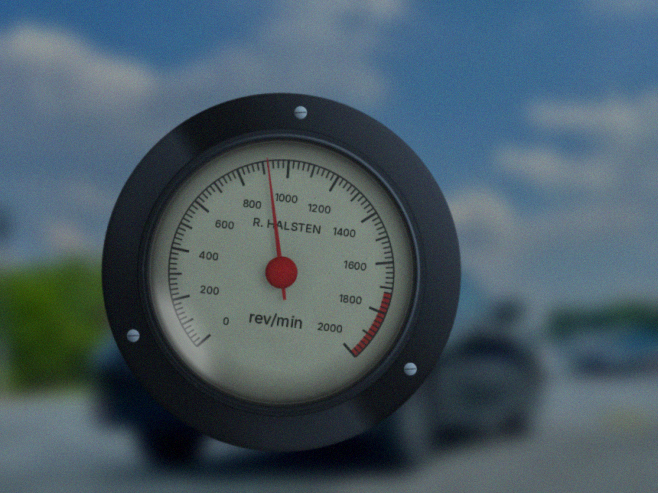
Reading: 920; rpm
